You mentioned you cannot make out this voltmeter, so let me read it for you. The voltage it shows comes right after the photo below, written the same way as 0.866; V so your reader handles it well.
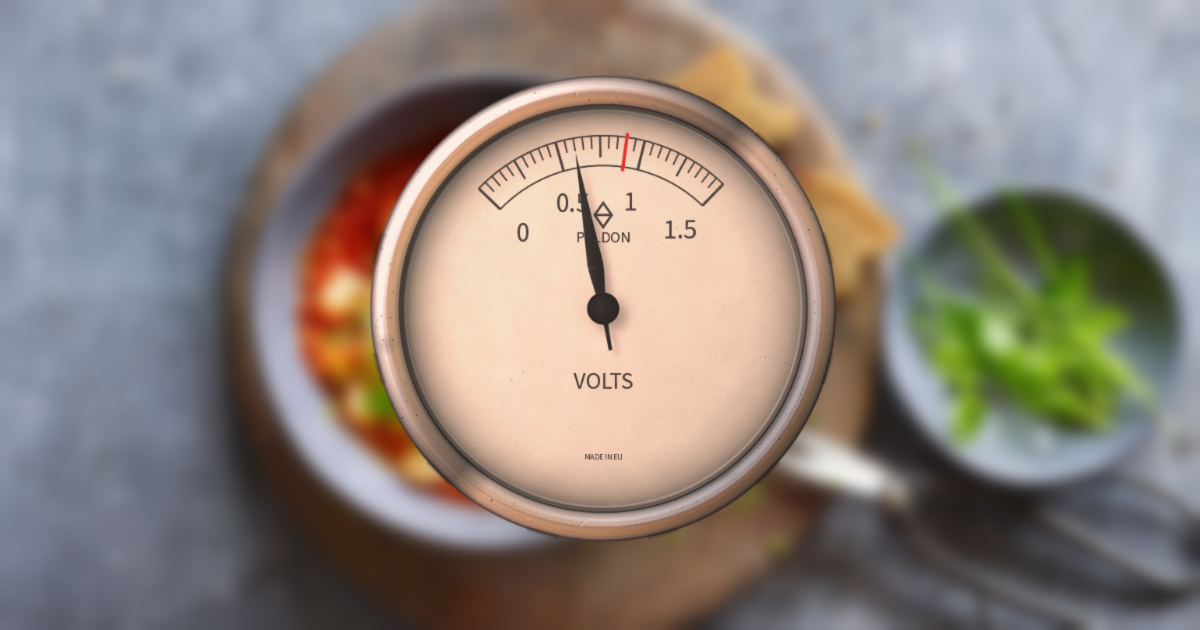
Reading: 0.6; V
